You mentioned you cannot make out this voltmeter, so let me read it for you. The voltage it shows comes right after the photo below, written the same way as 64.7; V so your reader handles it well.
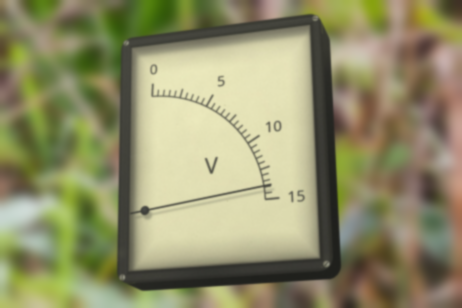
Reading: 14; V
